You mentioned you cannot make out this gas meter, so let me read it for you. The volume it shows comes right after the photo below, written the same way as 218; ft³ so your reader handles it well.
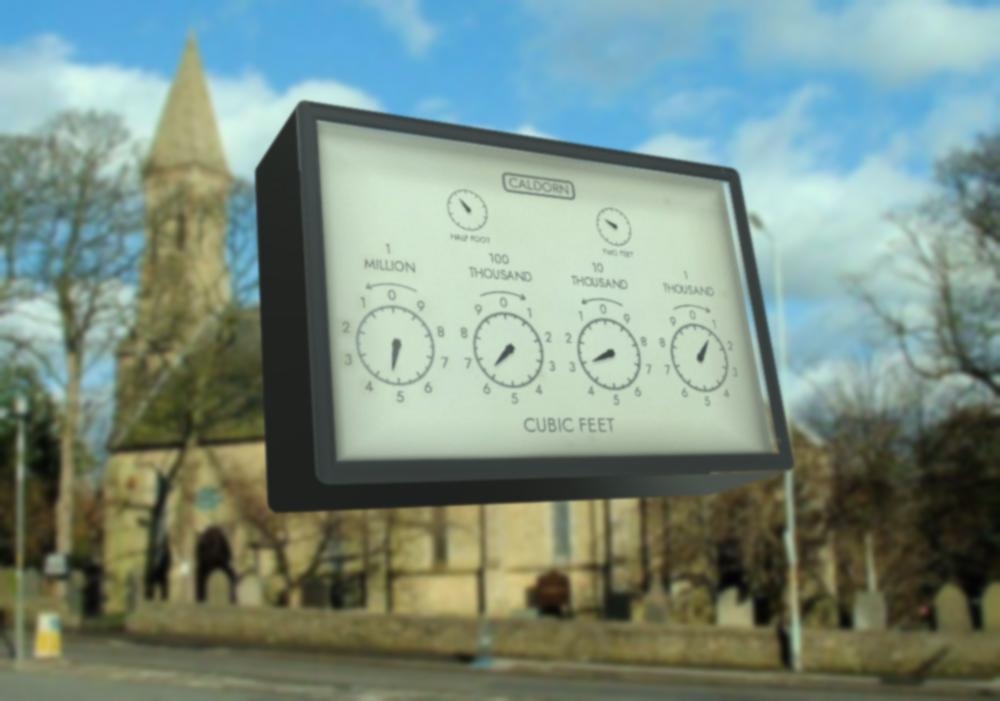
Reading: 463100; ft³
